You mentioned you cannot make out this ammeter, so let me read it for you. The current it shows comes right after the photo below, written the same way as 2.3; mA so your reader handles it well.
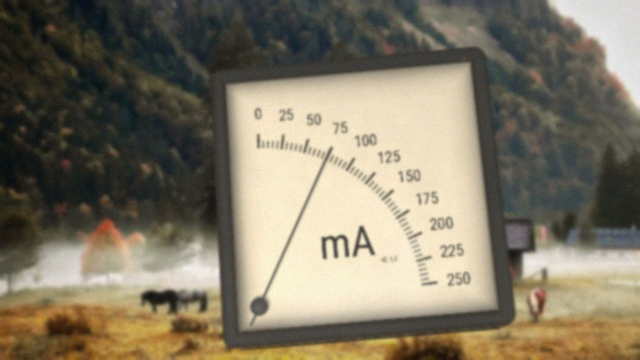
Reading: 75; mA
